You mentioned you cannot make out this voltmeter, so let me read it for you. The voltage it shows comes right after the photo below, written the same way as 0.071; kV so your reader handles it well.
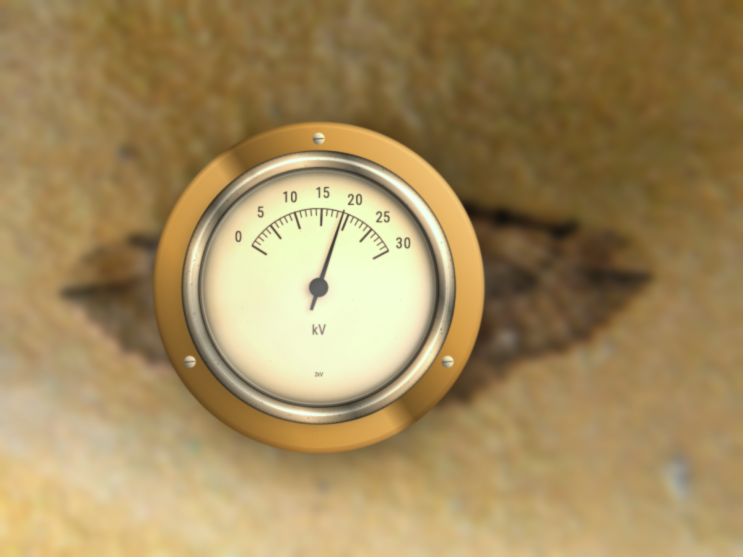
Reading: 19; kV
